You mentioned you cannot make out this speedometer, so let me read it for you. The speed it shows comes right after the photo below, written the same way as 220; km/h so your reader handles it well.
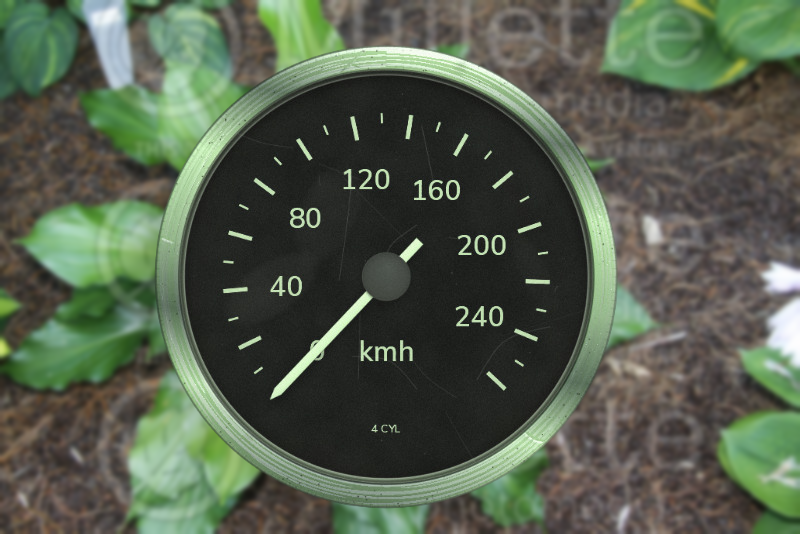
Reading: 0; km/h
